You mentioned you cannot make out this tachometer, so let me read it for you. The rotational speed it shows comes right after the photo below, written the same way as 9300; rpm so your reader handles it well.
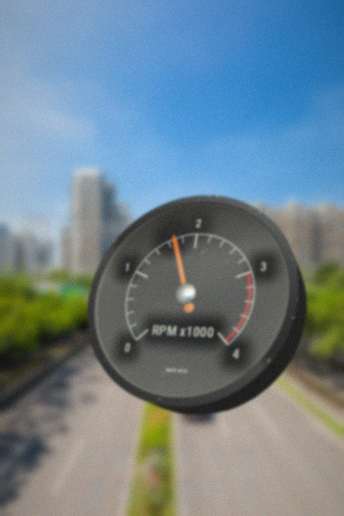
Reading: 1700; rpm
